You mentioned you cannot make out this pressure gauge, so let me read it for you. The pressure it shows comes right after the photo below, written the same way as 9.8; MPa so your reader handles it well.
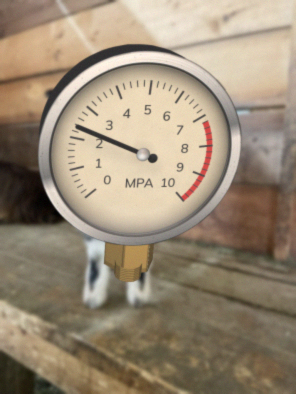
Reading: 2.4; MPa
